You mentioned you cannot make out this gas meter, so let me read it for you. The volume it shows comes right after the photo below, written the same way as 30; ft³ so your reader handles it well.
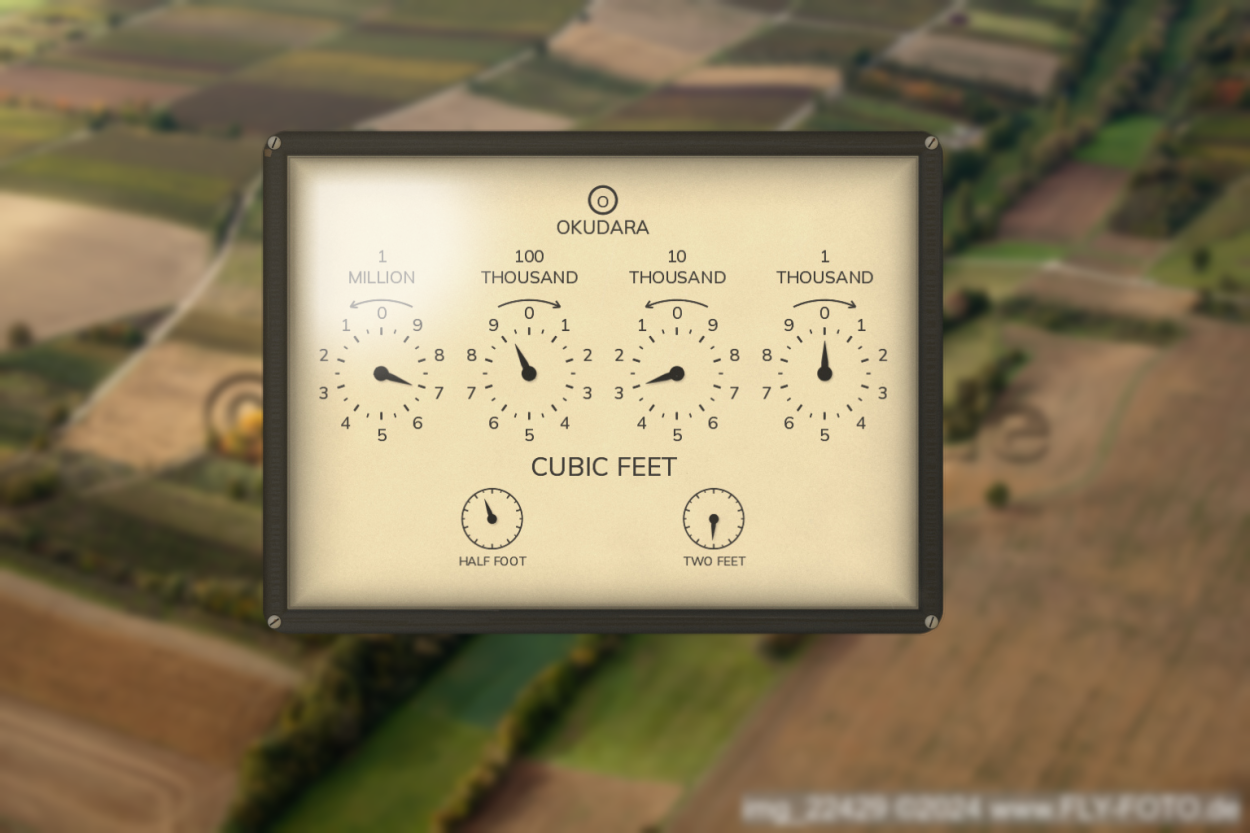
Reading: 693000; ft³
